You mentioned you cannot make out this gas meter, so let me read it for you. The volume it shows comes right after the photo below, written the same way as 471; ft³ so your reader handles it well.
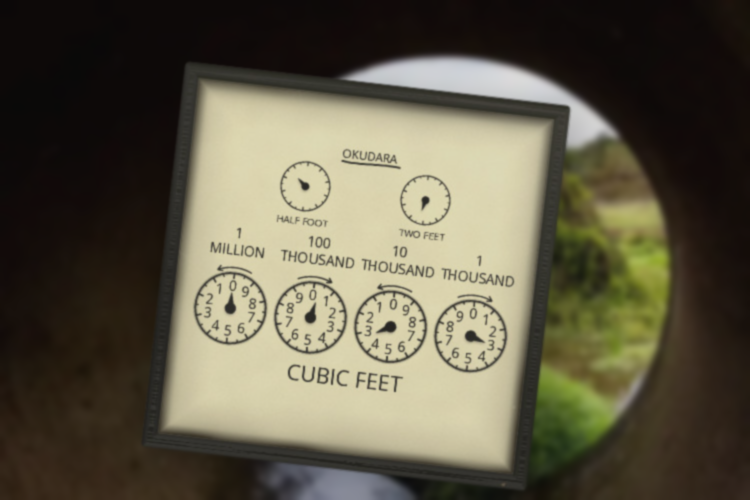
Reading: 3300; ft³
